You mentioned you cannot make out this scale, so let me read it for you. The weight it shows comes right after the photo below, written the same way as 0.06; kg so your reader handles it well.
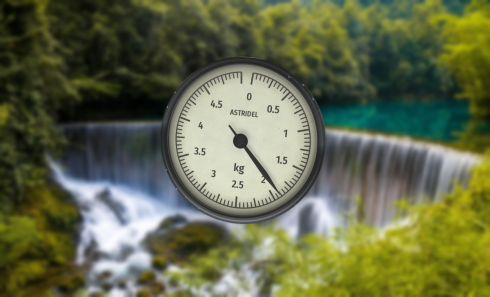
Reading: 1.9; kg
